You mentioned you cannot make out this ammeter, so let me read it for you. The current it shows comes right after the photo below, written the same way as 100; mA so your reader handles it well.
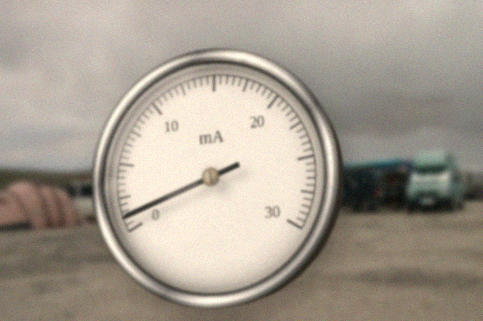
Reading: 1; mA
